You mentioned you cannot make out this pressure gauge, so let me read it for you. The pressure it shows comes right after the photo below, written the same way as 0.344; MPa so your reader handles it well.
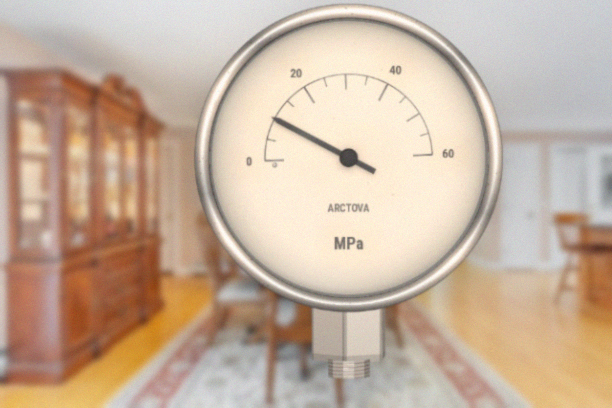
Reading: 10; MPa
